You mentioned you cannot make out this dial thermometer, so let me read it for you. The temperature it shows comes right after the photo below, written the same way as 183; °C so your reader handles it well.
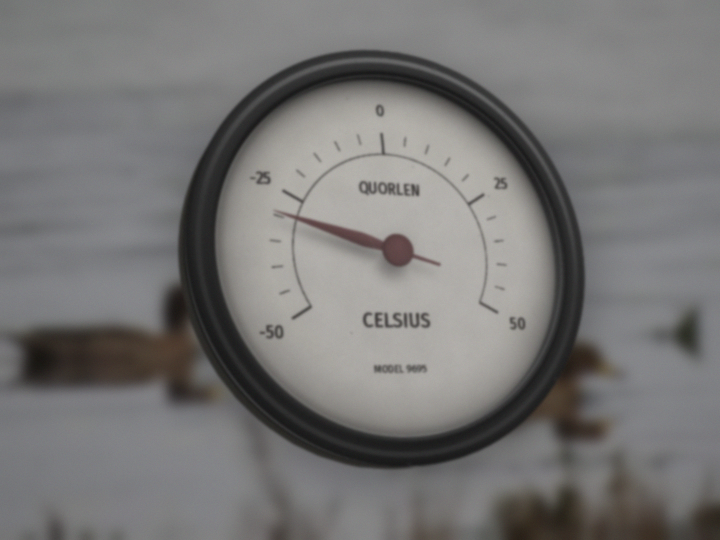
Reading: -30; °C
